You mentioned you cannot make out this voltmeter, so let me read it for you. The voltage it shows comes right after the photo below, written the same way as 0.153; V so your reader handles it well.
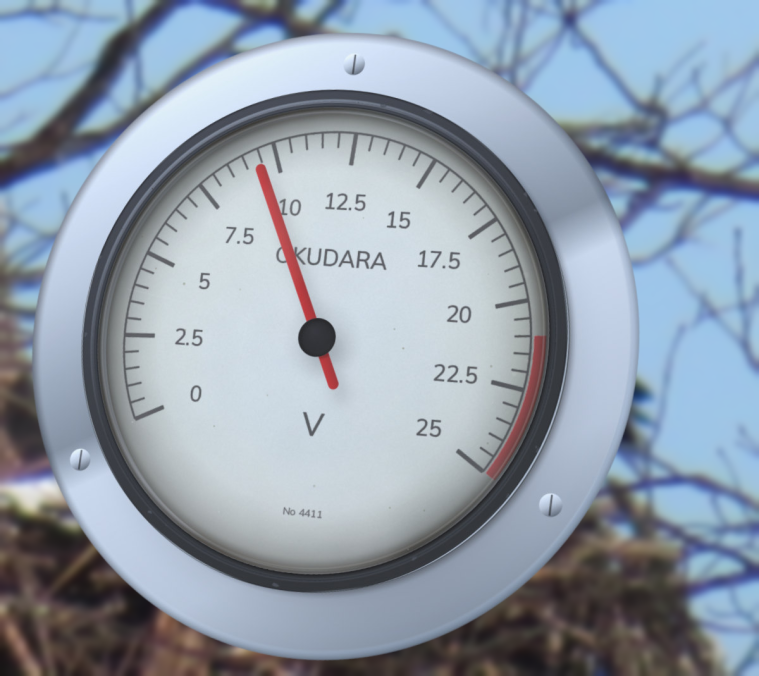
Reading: 9.5; V
